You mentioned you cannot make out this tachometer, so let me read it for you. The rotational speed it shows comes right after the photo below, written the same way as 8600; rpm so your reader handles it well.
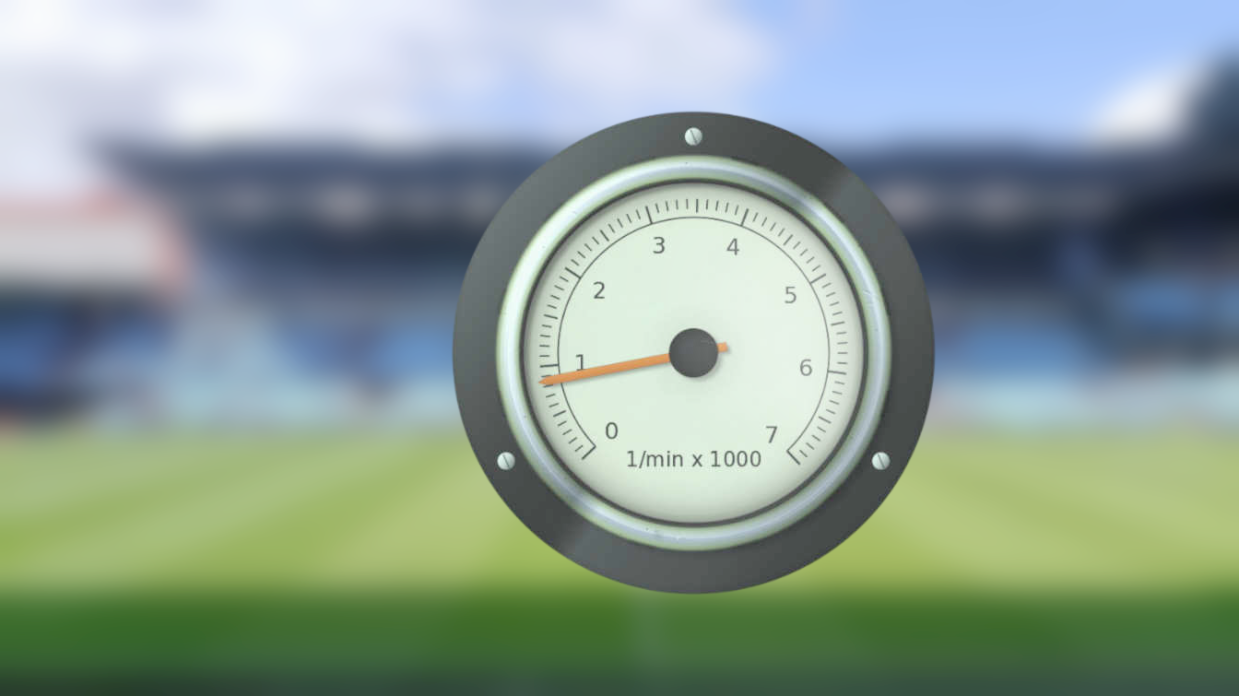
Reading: 850; rpm
